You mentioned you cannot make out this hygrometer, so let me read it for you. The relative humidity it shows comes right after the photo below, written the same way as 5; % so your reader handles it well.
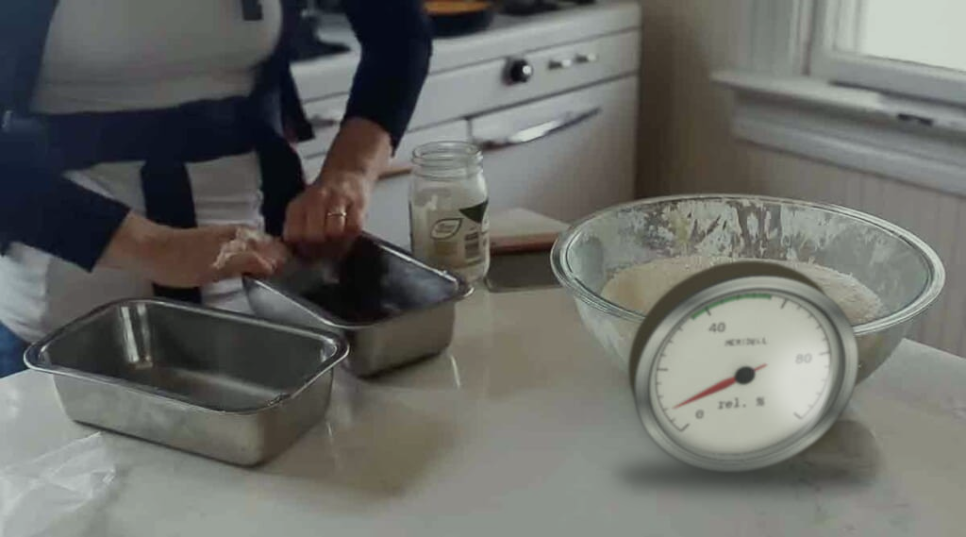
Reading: 8; %
